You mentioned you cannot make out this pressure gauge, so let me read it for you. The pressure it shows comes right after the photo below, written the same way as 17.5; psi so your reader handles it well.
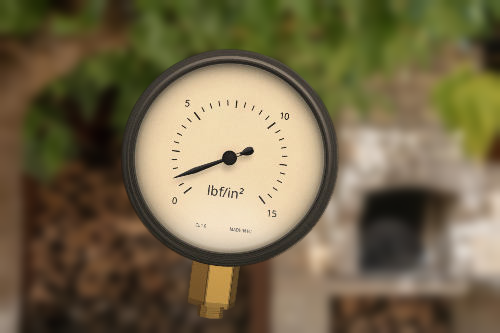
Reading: 1; psi
